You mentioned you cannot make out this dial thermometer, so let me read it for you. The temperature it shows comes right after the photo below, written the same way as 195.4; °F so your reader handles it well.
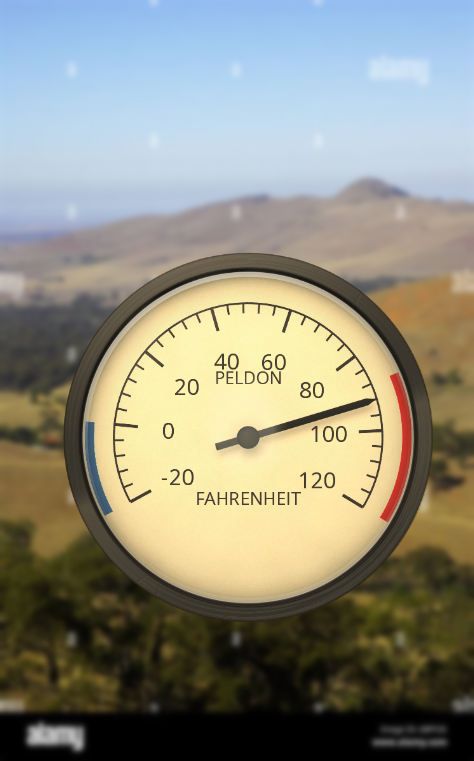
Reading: 92; °F
